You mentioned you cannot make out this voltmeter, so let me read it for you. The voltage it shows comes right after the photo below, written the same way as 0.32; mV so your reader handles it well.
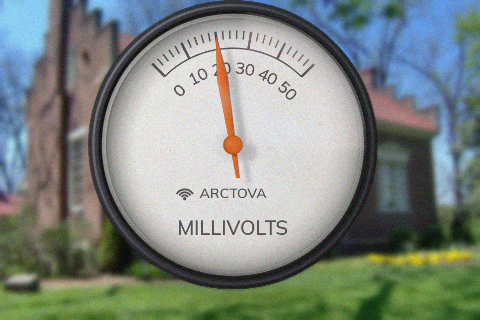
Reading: 20; mV
